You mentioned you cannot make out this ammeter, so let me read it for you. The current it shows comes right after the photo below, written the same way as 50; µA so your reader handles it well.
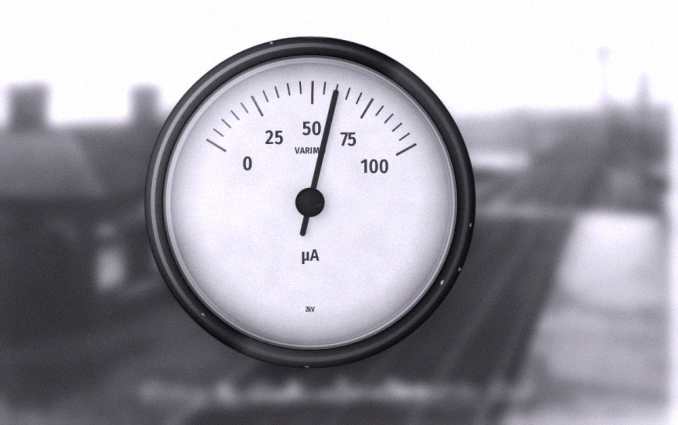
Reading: 60; µA
